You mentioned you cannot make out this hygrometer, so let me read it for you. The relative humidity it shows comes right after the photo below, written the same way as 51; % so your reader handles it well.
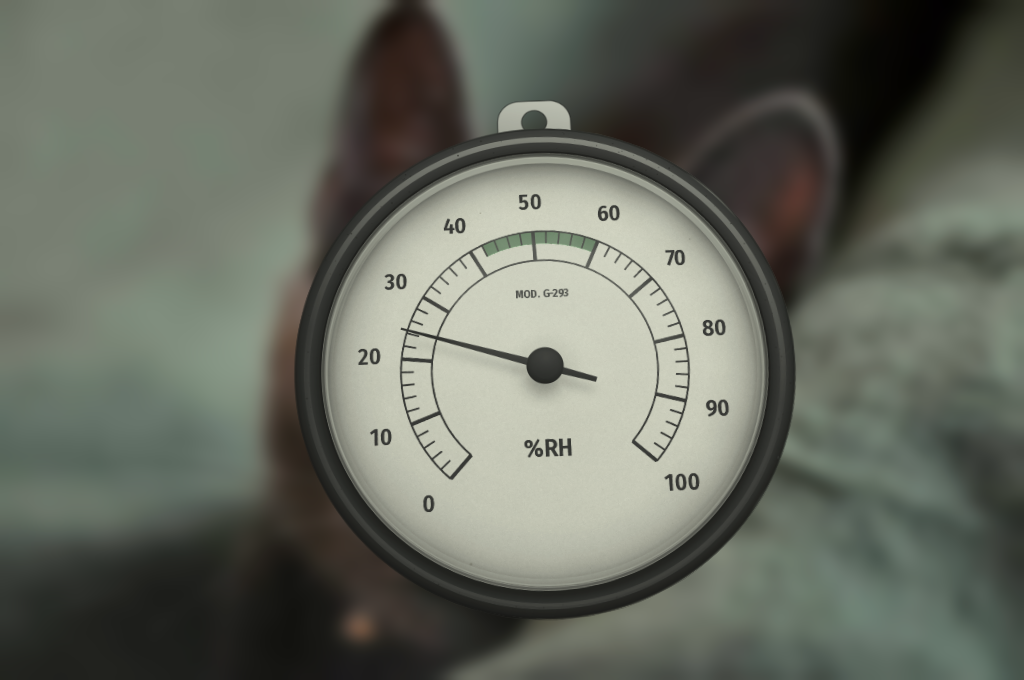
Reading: 24; %
